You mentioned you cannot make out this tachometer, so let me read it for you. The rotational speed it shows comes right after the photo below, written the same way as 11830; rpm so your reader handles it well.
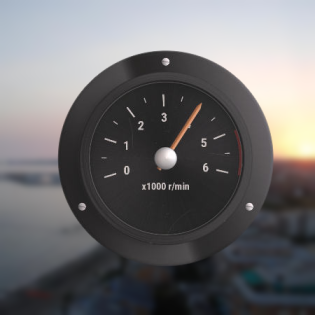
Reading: 4000; rpm
